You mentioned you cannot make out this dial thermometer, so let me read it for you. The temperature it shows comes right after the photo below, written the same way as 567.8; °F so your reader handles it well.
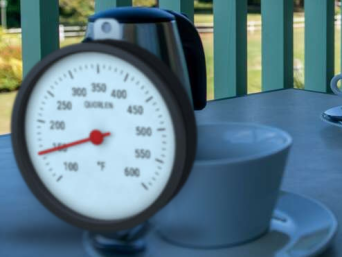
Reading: 150; °F
